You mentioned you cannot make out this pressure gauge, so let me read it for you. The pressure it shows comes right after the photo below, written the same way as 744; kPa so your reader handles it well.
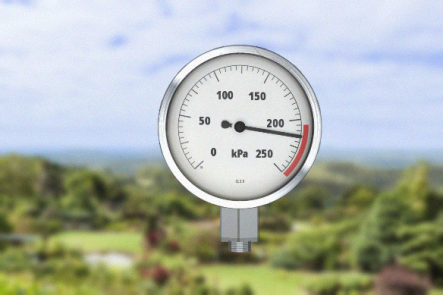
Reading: 215; kPa
